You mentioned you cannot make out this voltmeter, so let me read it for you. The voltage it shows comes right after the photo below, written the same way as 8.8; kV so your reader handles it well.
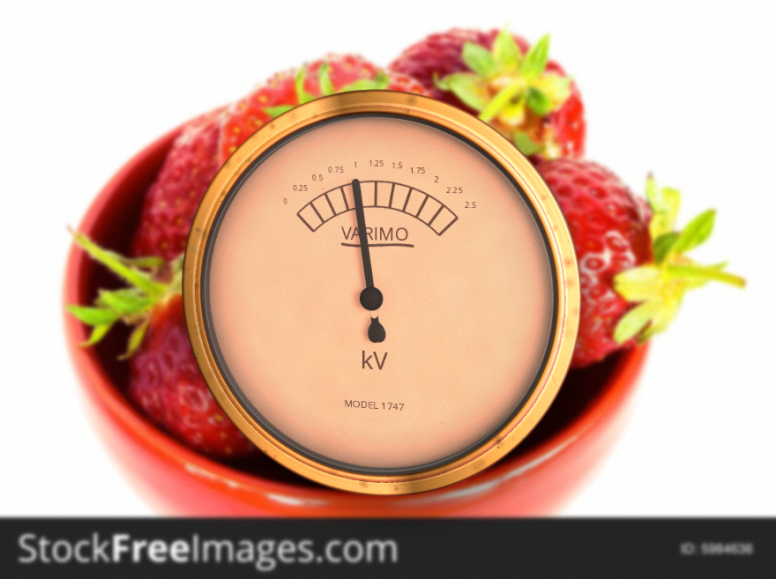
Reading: 1; kV
